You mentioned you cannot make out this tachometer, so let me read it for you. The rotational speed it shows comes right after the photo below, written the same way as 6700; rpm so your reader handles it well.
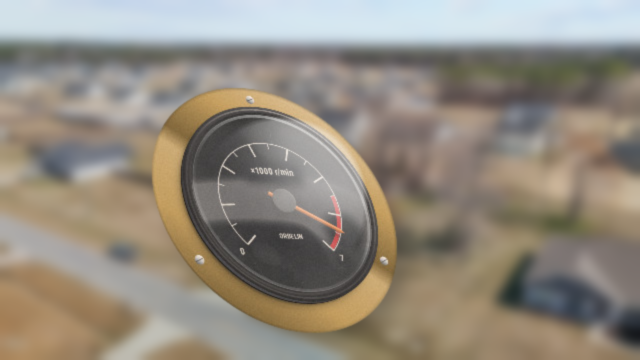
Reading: 6500; rpm
